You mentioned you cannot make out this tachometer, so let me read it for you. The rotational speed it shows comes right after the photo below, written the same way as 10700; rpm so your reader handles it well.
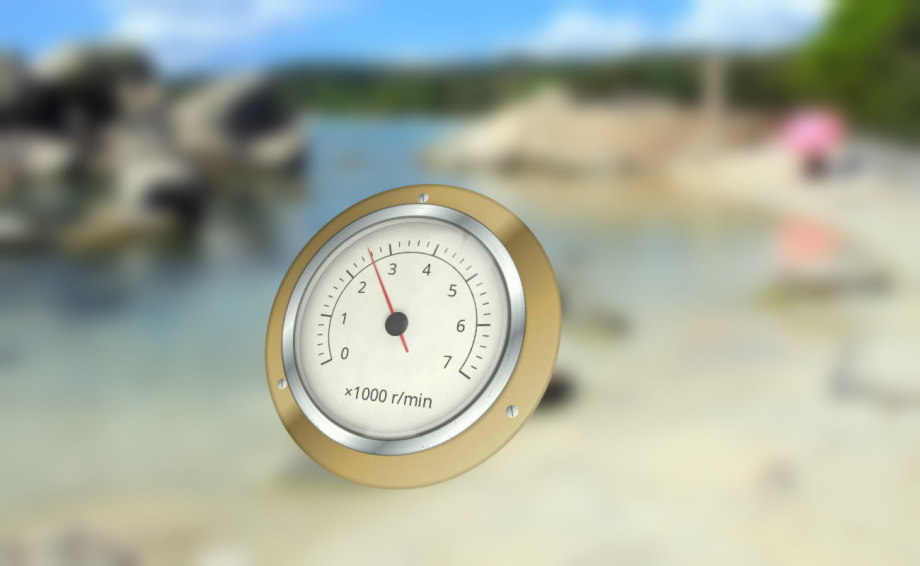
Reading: 2600; rpm
